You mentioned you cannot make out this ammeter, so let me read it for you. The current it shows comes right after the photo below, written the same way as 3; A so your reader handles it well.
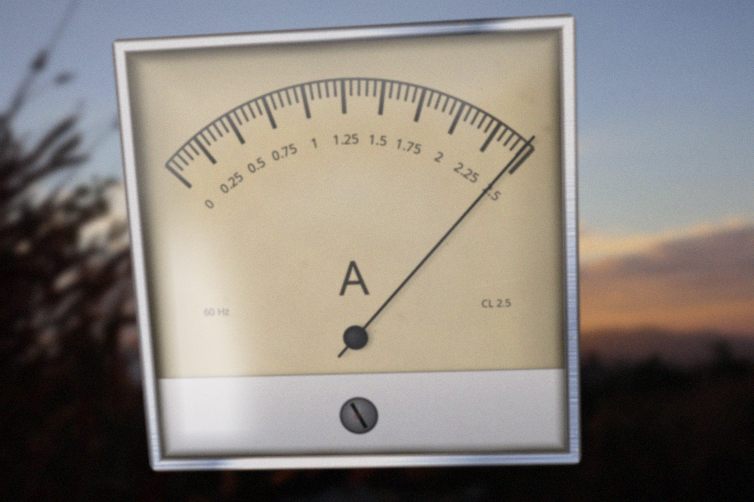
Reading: 2.45; A
